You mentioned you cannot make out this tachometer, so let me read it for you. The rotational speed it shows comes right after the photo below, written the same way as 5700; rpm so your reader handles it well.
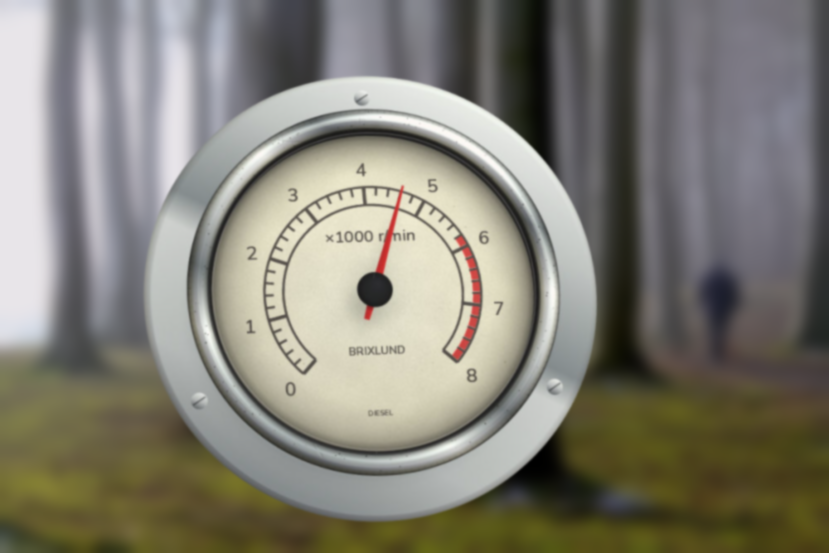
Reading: 4600; rpm
